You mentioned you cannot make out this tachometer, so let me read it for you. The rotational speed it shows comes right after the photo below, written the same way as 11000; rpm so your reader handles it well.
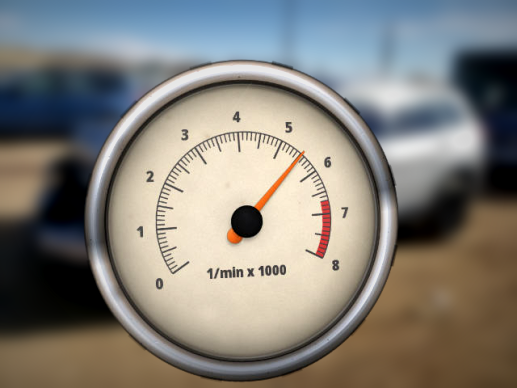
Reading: 5500; rpm
